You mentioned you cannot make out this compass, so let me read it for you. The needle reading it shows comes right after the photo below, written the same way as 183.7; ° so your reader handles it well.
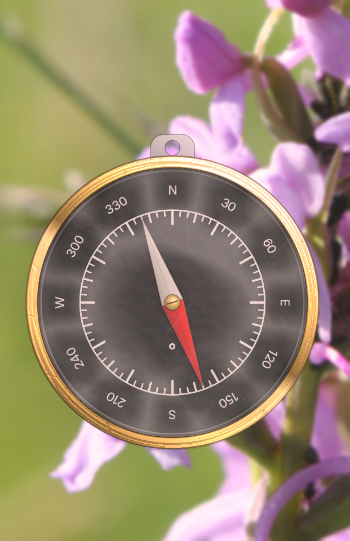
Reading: 160; °
